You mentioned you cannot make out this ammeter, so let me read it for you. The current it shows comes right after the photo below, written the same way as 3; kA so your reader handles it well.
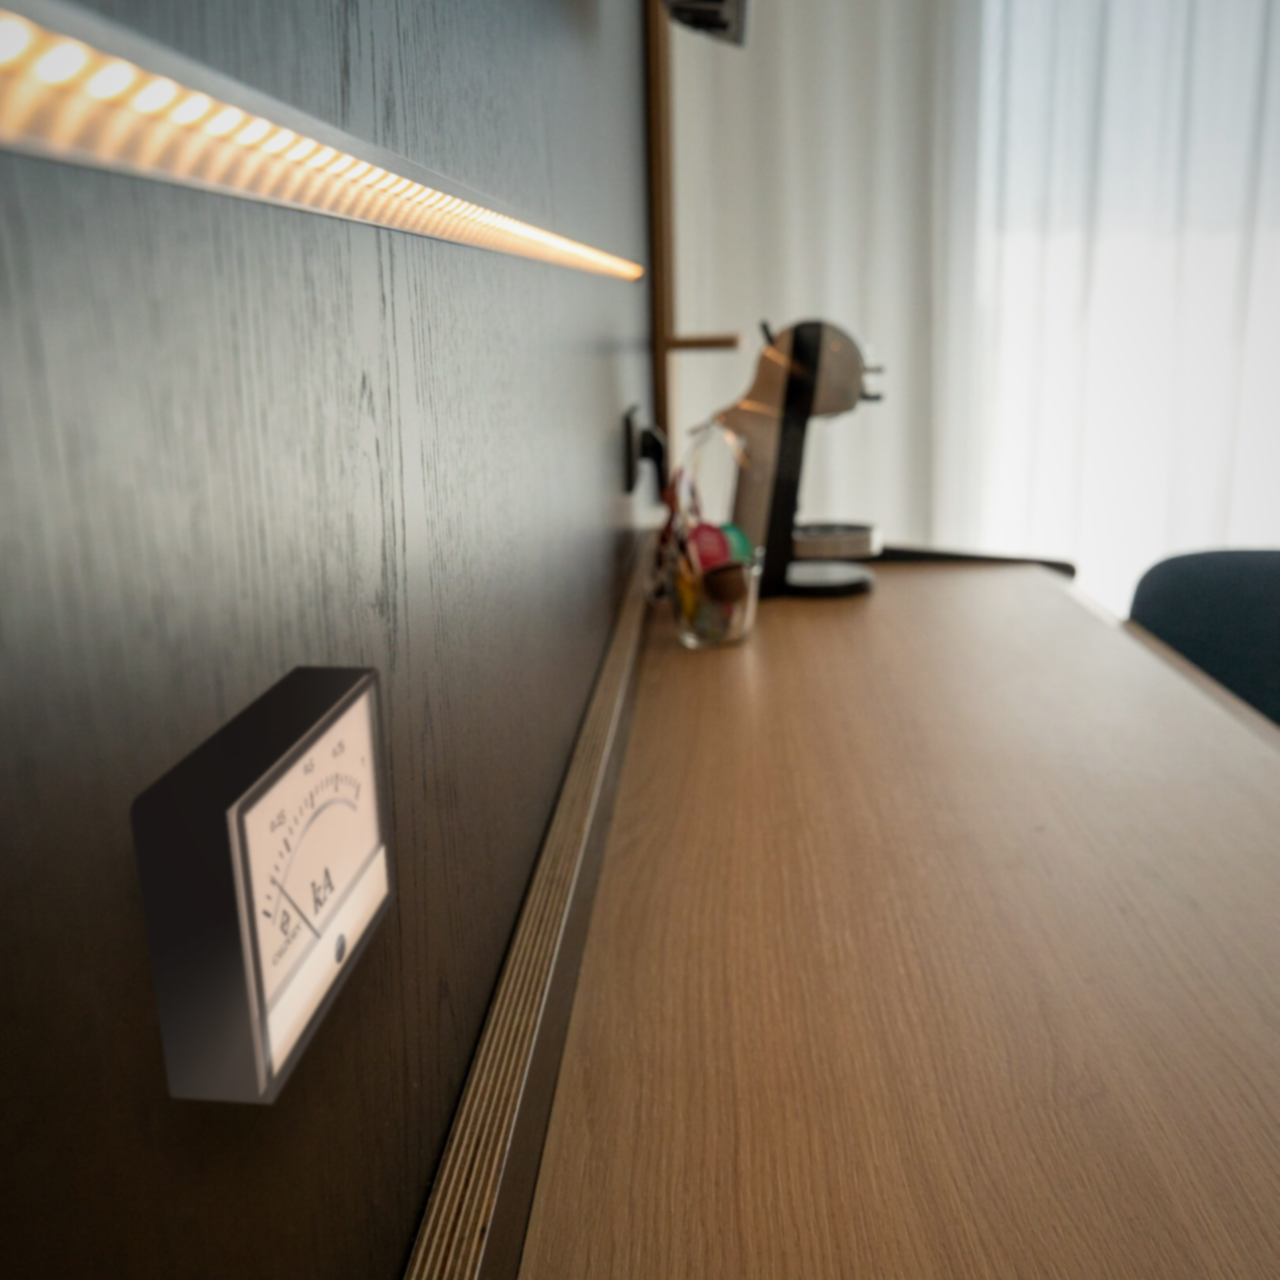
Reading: 0.1; kA
